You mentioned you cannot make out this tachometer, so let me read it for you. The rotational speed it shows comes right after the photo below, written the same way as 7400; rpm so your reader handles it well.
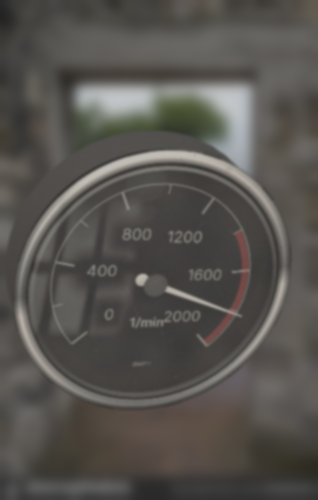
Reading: 1800; rpm
